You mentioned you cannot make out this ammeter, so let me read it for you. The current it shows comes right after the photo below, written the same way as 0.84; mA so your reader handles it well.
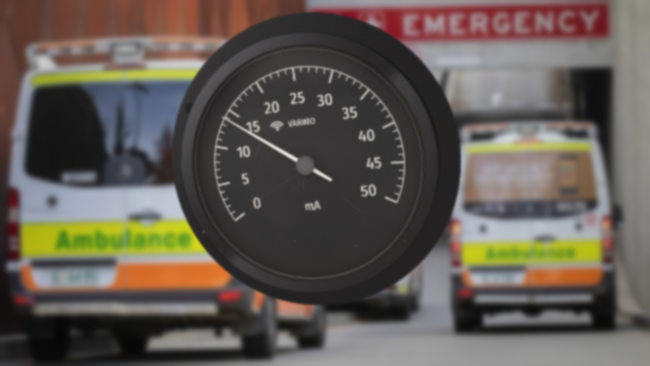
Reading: 14; mA
